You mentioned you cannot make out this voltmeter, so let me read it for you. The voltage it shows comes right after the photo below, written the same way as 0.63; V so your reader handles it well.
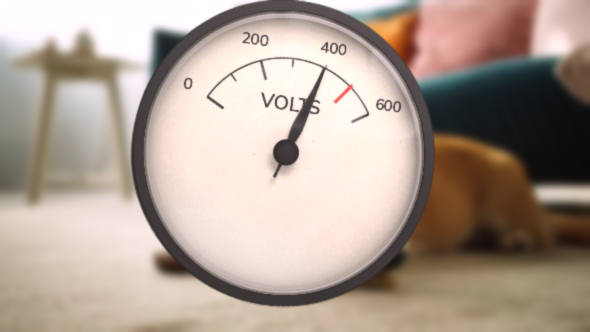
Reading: 400; V
